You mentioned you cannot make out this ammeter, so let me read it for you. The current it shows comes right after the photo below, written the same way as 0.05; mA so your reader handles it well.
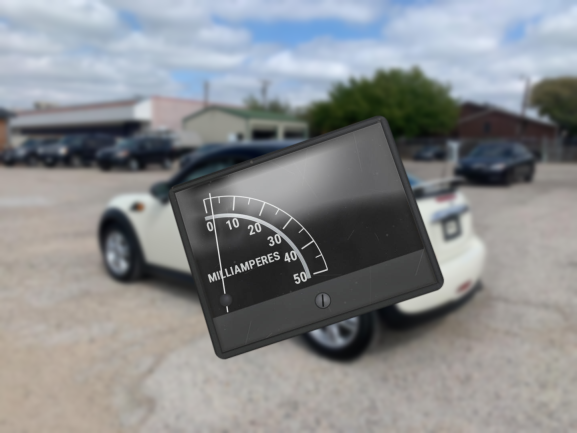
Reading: 2.5; mA
